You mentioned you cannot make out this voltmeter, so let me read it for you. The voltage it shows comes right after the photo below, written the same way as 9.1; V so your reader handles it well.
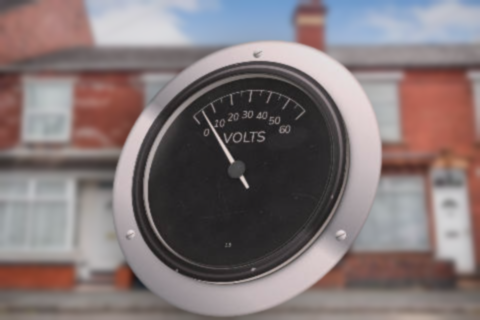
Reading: 5; V
